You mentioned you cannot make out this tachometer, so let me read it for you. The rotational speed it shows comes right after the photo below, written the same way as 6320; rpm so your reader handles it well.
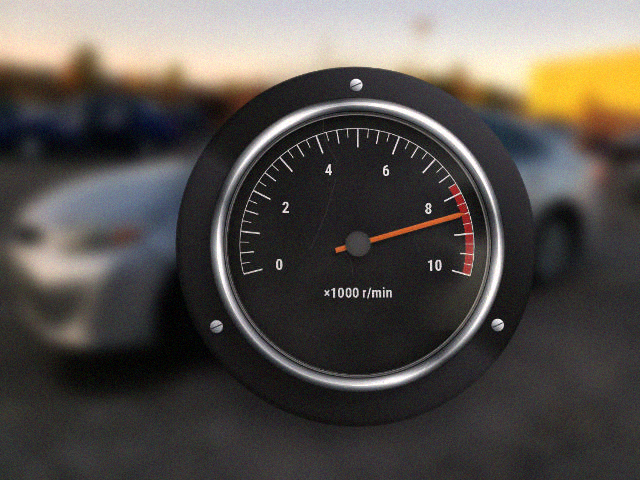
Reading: 8500; rpm
